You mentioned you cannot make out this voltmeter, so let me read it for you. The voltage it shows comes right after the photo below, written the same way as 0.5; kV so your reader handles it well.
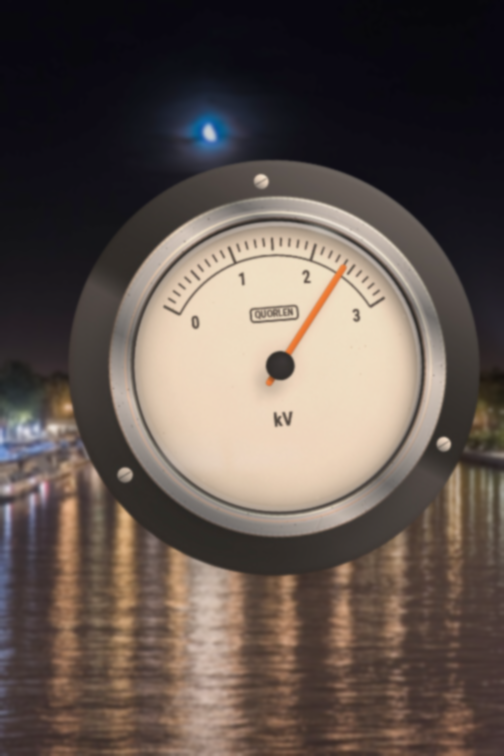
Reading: 2.4; kV
